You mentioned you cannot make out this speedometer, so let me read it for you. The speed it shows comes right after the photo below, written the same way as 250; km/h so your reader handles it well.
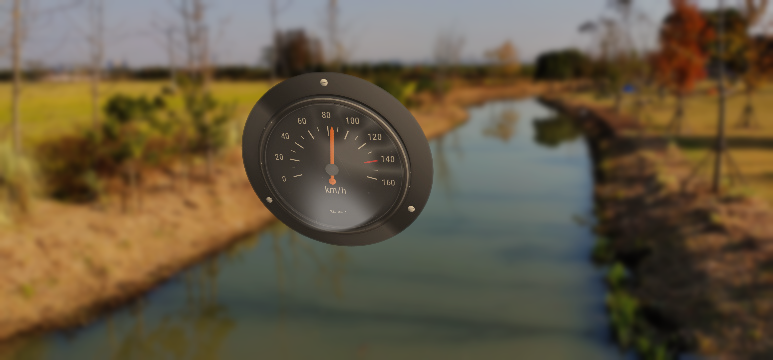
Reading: 85; km/h
